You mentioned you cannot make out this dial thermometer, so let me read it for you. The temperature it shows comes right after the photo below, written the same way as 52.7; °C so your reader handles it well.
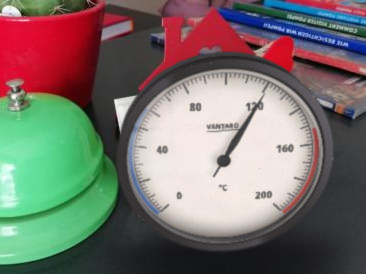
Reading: 120; °C
